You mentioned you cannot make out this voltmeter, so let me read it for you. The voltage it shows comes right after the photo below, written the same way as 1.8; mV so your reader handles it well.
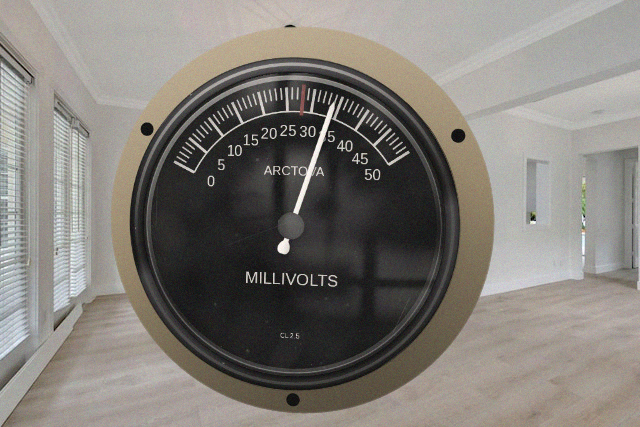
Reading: 34; mV
